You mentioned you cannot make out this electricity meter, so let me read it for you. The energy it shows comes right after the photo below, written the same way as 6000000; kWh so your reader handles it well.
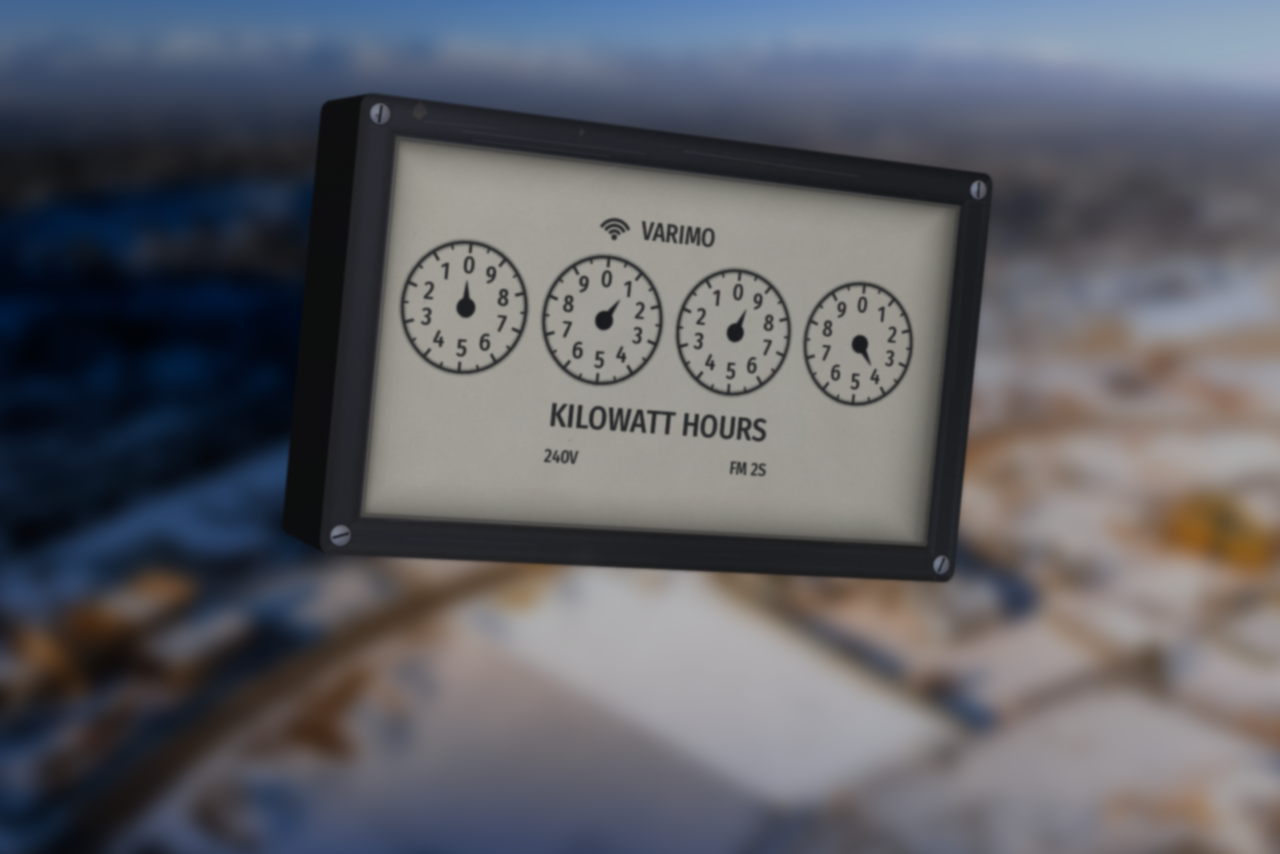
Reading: 94; kWh
